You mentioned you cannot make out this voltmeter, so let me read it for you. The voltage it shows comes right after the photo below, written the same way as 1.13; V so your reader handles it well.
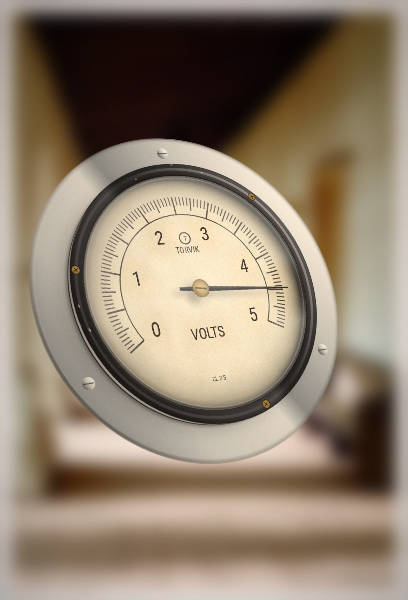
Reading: 4.5; V
